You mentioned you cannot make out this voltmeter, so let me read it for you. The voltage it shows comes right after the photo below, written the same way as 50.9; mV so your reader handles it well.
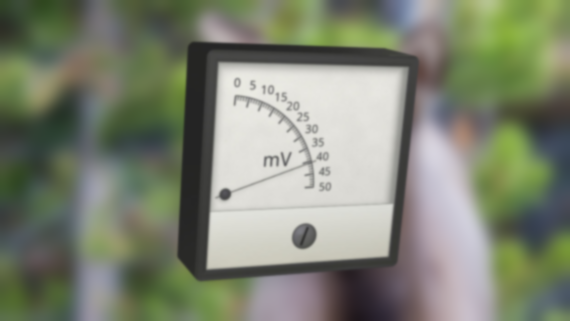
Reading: 40; mV
